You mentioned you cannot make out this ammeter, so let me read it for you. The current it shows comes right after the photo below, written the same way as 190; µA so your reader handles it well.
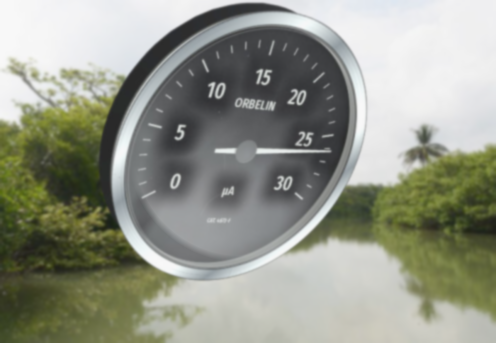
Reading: 26; µA
